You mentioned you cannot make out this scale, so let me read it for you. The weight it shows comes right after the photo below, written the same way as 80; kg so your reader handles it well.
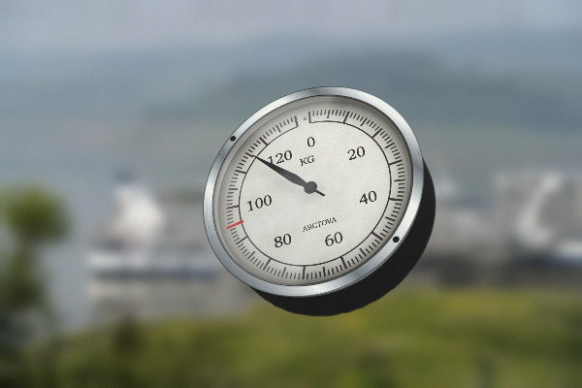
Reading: 115; kg
